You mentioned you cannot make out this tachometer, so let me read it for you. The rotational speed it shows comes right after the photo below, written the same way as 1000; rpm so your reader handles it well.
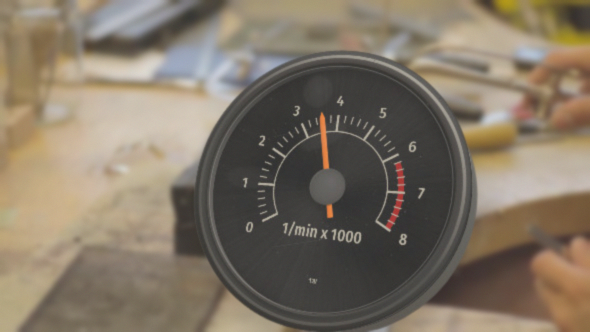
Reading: 3600; rpm
